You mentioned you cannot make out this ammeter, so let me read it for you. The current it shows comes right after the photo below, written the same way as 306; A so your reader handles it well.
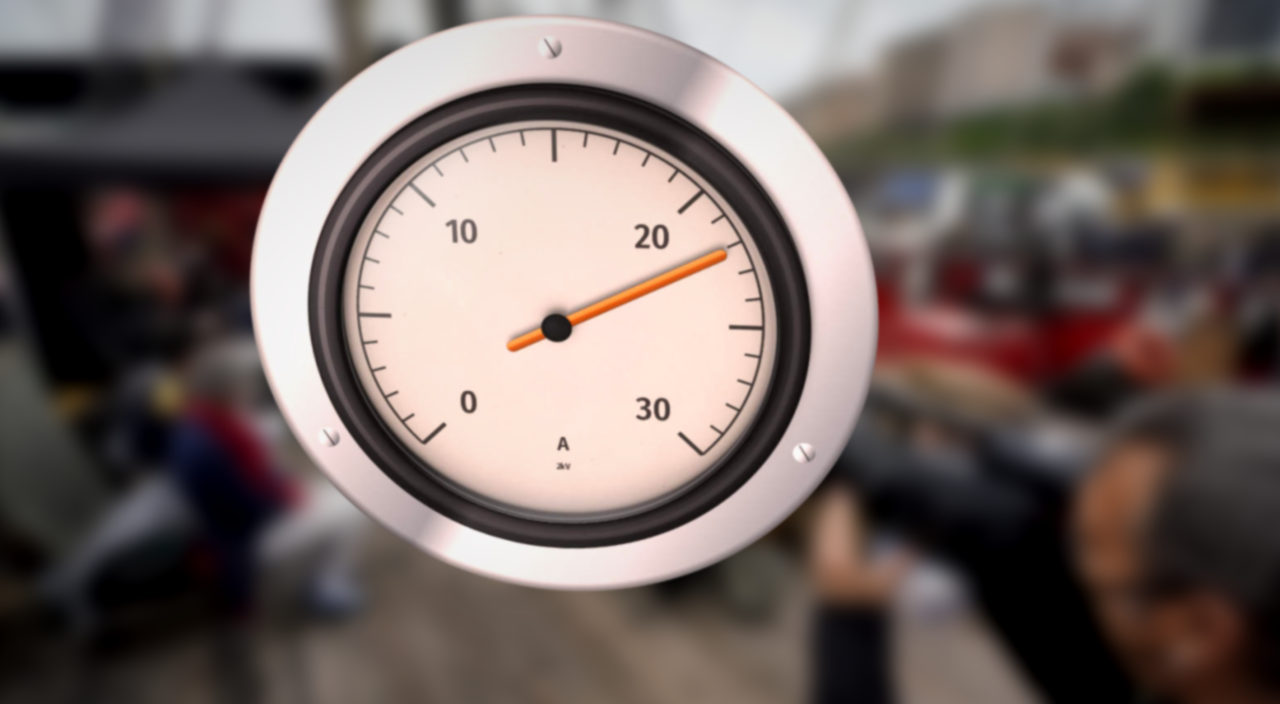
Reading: 22; A
